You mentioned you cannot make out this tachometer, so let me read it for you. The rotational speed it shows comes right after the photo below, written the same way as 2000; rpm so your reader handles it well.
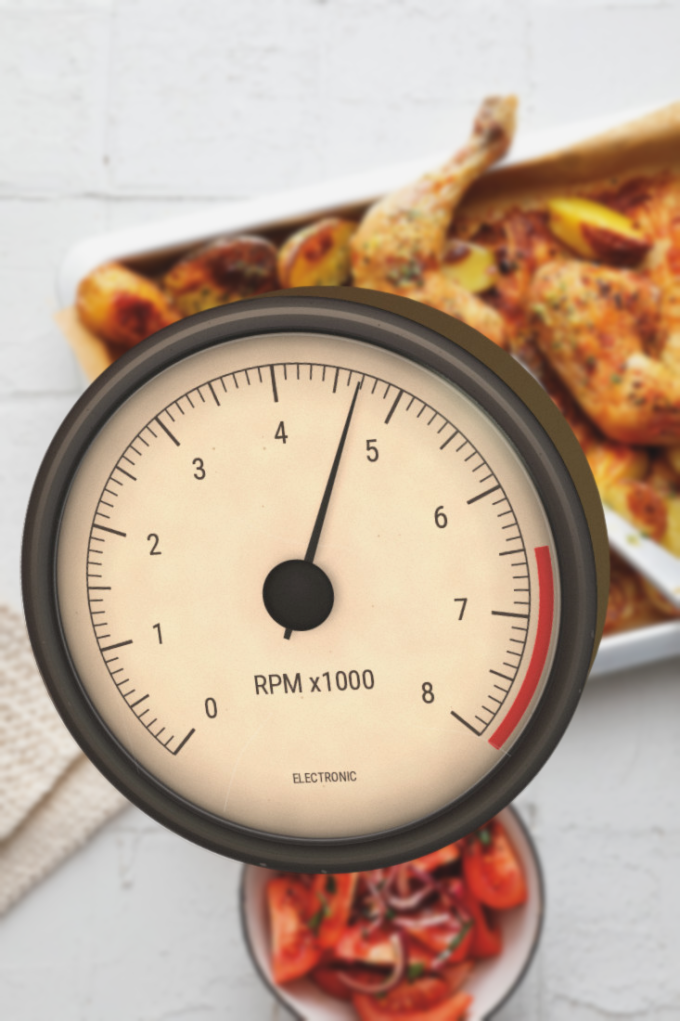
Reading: 4700; rpm
